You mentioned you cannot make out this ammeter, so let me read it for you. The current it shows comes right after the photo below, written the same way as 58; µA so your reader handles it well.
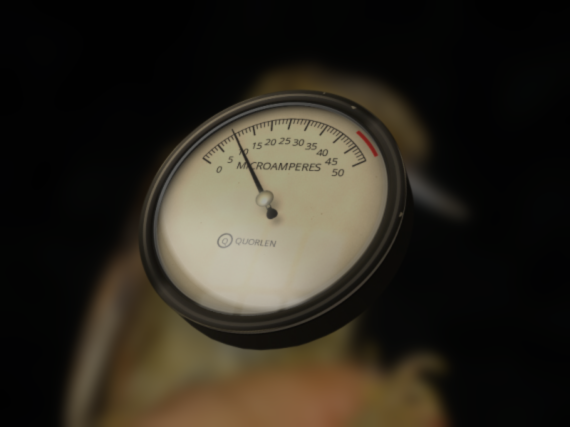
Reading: 10; µA
